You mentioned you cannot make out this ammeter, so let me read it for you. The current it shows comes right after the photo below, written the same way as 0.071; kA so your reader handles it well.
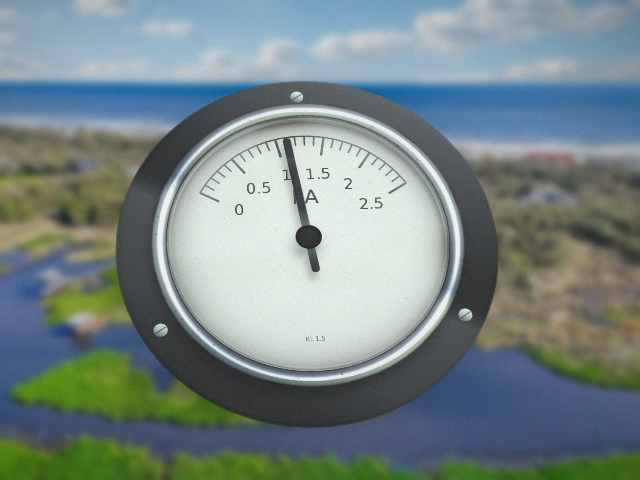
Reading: 1.1; kA
